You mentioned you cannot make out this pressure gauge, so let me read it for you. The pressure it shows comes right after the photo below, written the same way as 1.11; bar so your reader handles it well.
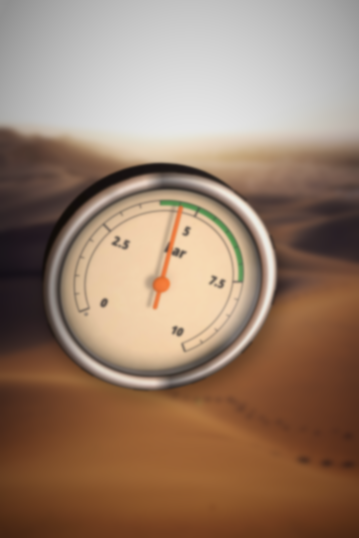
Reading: 4.5; bar
